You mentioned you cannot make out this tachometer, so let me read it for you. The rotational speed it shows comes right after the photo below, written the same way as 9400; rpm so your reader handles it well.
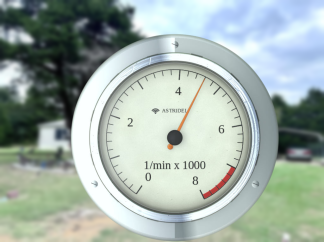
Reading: 4600; rpm
